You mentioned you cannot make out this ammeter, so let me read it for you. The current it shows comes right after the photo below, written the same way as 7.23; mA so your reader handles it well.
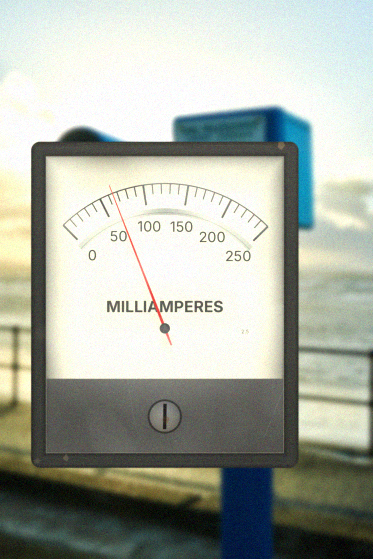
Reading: 65; mA
